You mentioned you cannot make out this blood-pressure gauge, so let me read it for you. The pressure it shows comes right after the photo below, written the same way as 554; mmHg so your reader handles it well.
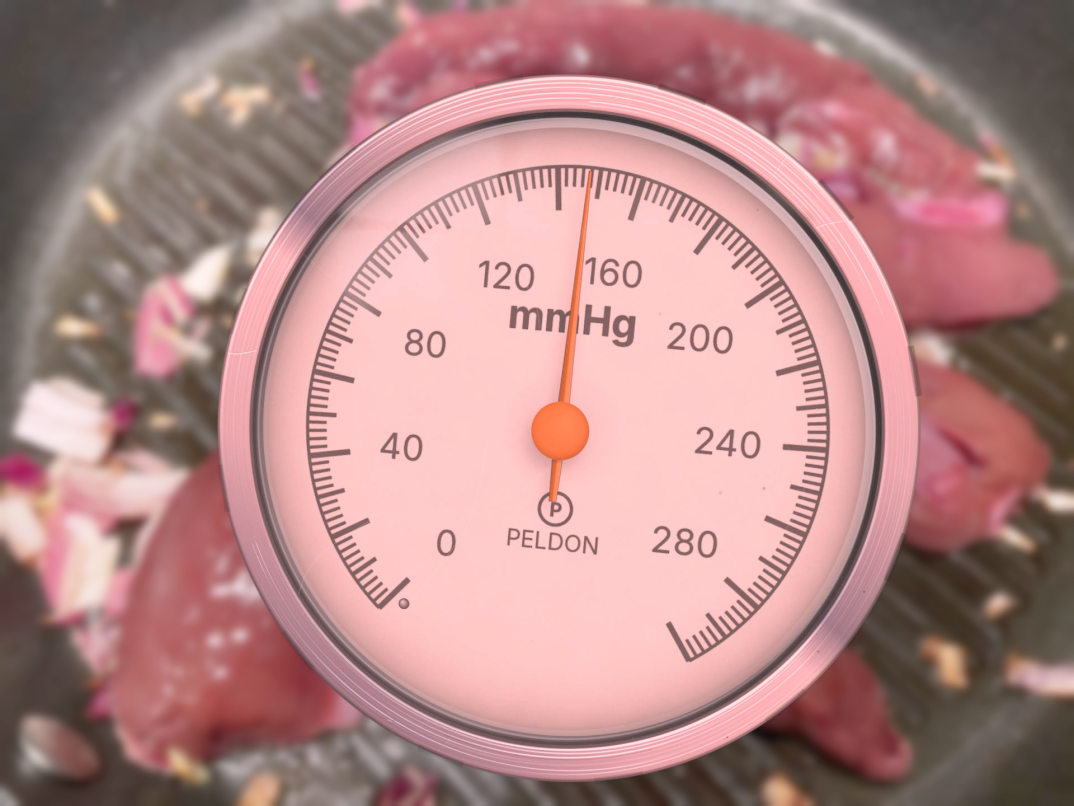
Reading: 148; mmHg
